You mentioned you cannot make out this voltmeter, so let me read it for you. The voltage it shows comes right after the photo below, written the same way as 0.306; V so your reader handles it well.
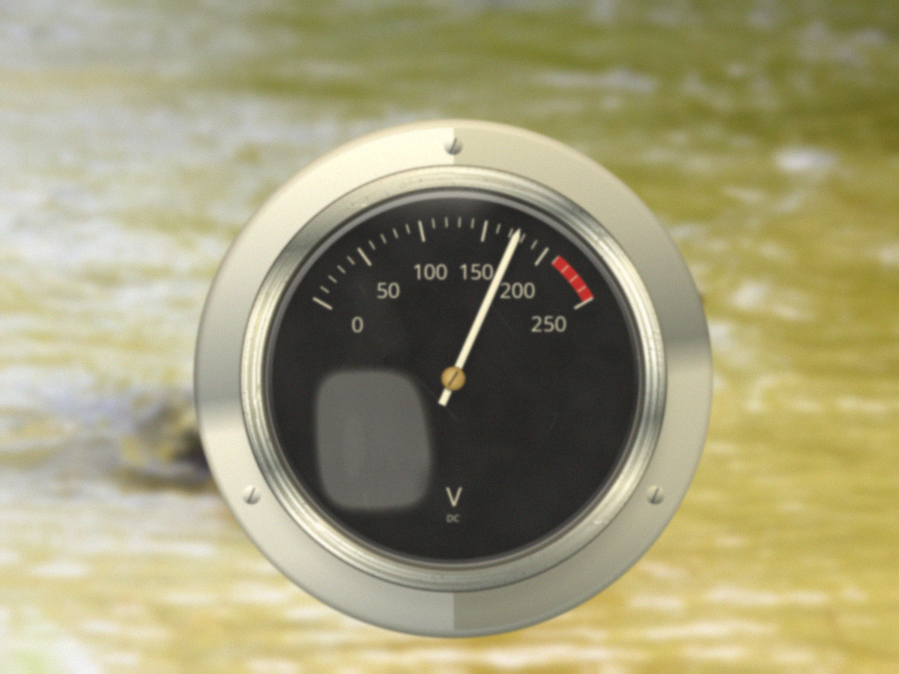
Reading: 175; V
